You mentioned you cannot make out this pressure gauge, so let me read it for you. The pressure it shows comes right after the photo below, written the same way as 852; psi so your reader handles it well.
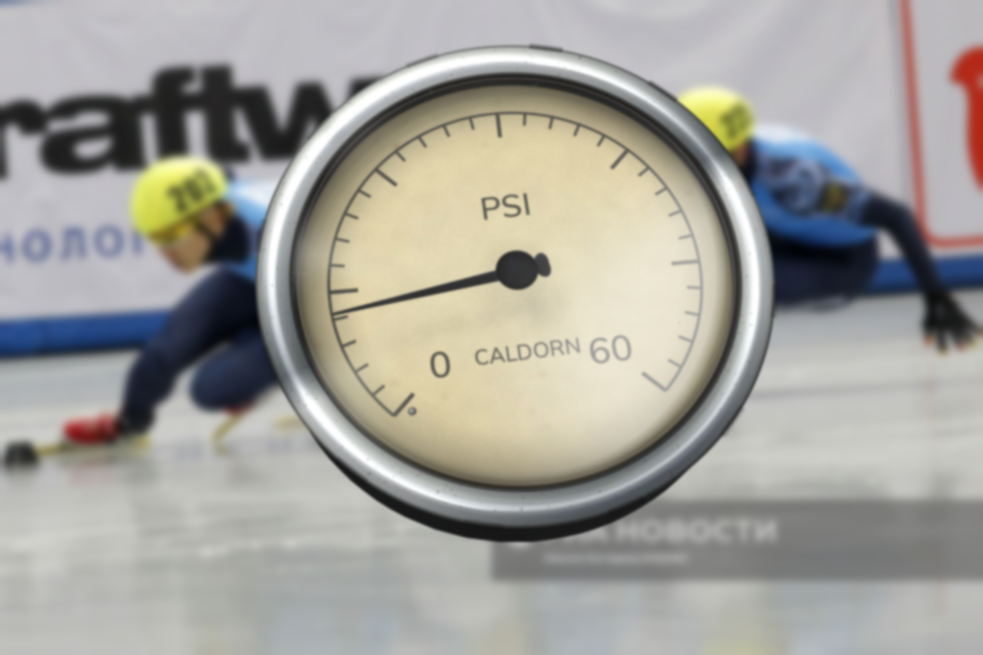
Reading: 8; psi
